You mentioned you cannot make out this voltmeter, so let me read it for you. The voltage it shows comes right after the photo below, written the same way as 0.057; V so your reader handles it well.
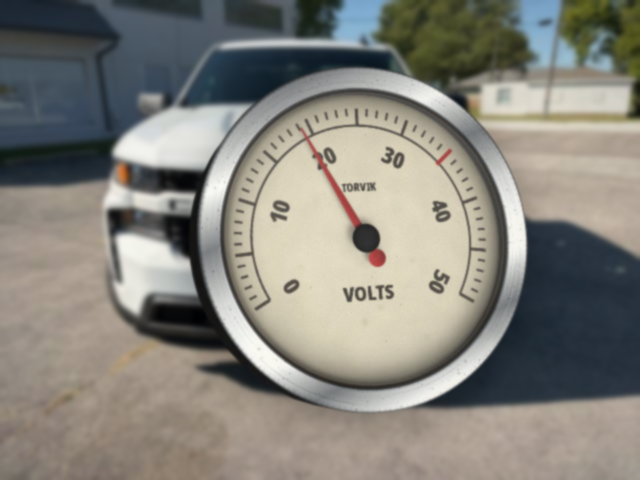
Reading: 19; V
